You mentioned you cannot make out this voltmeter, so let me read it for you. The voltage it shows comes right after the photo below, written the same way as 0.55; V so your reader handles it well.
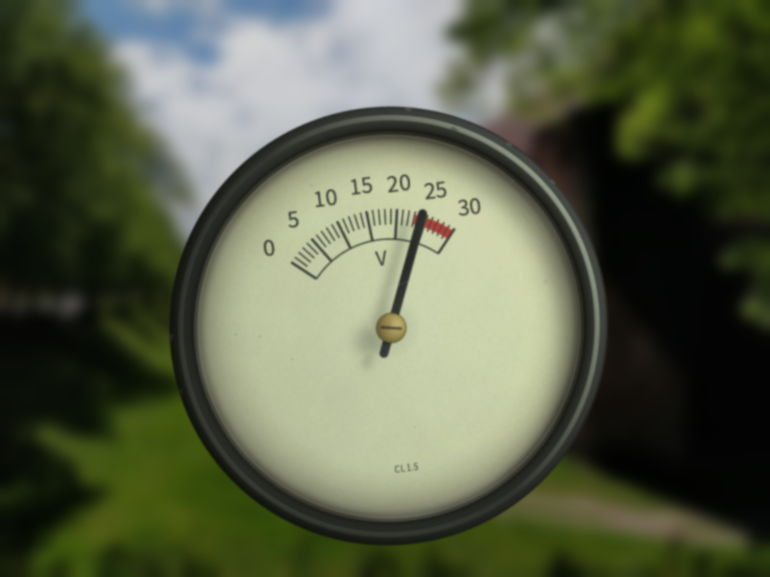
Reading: 24; V
